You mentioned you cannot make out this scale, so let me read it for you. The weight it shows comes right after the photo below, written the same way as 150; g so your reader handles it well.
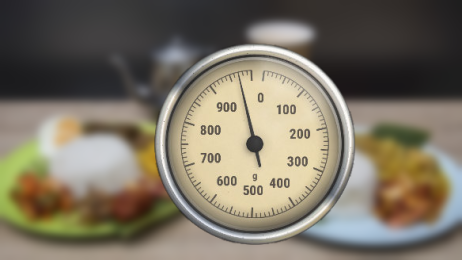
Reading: 970; g
